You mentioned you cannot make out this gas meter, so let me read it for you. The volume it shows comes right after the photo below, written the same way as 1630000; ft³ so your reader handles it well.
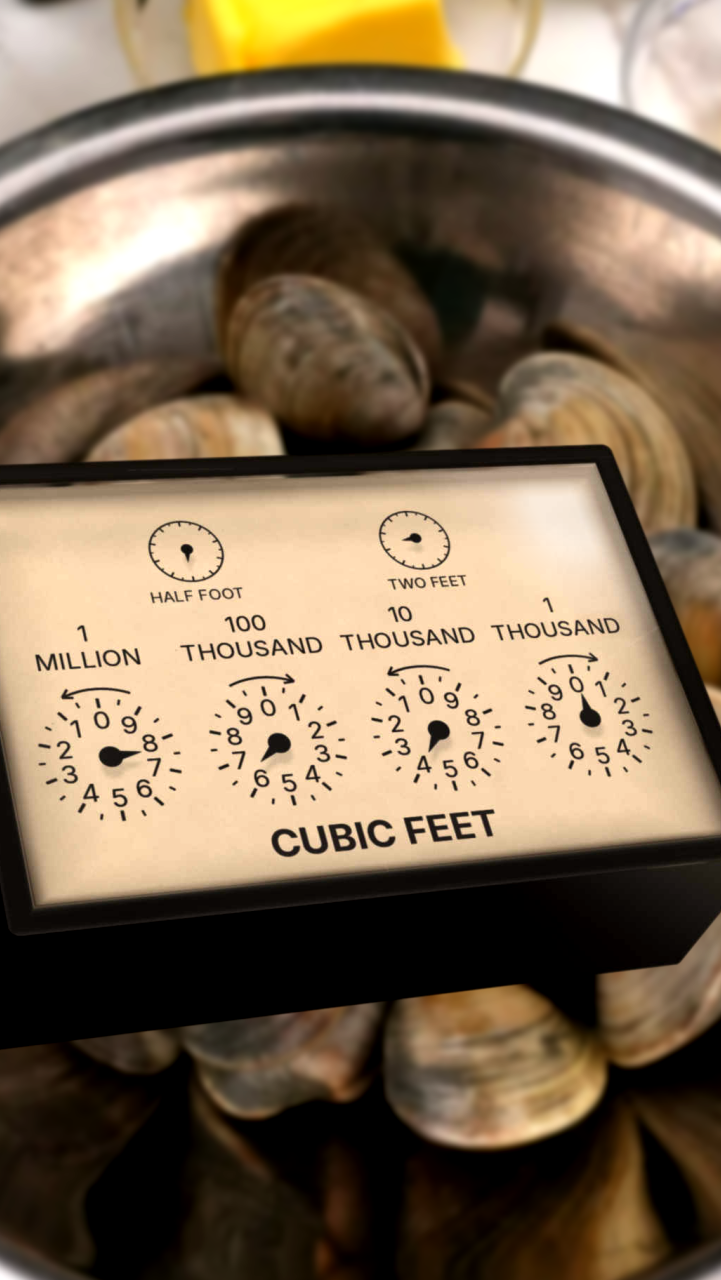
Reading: 764000; ft³
